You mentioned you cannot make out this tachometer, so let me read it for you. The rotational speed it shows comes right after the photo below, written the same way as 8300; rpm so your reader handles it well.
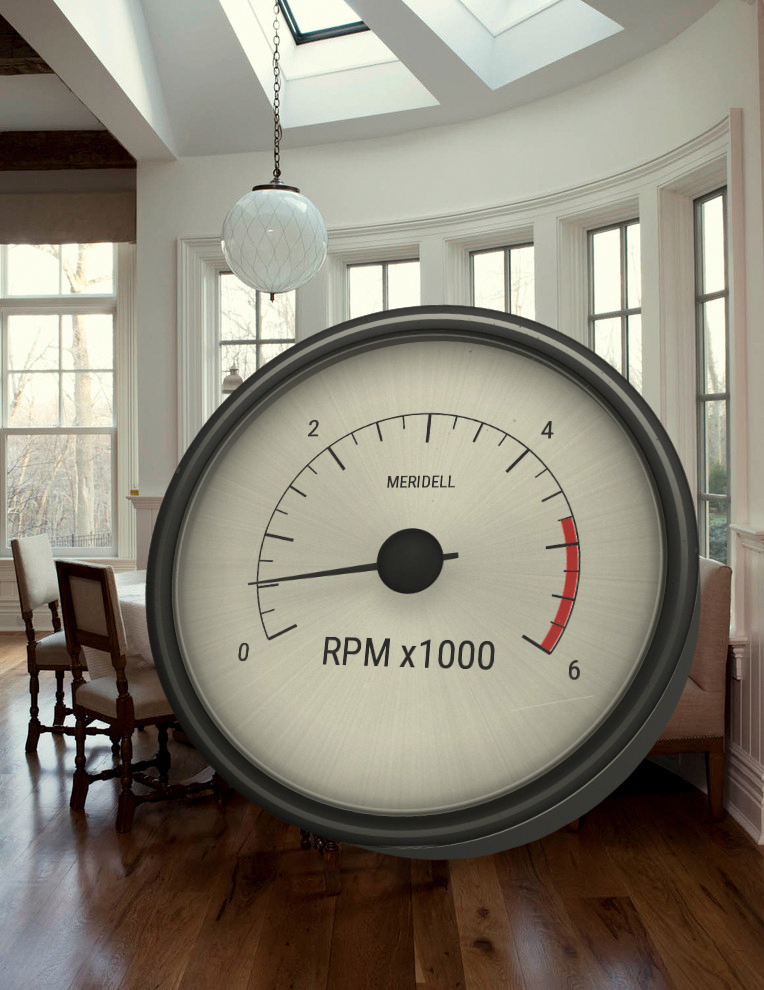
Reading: 500; rpm
